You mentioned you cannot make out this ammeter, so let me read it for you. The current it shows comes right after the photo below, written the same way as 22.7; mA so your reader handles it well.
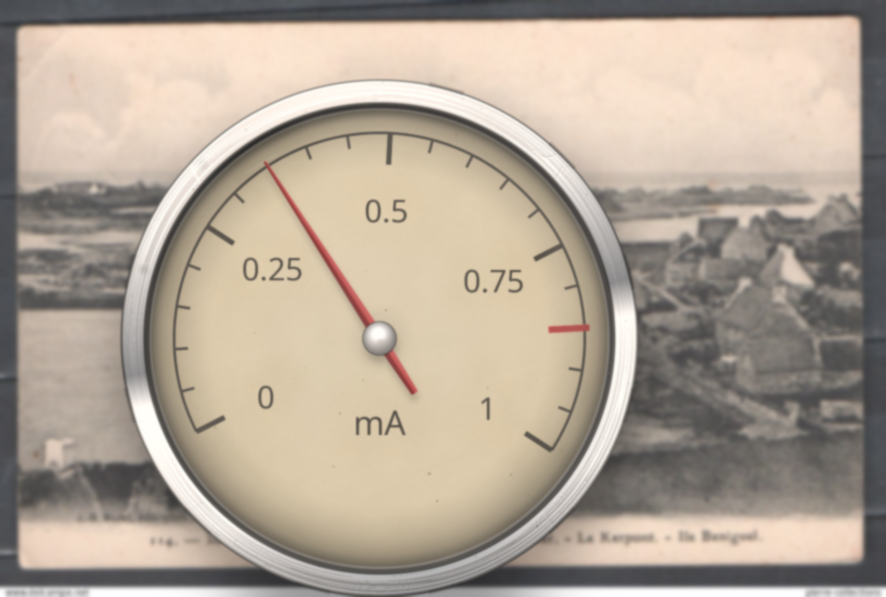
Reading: 0.35; mA
